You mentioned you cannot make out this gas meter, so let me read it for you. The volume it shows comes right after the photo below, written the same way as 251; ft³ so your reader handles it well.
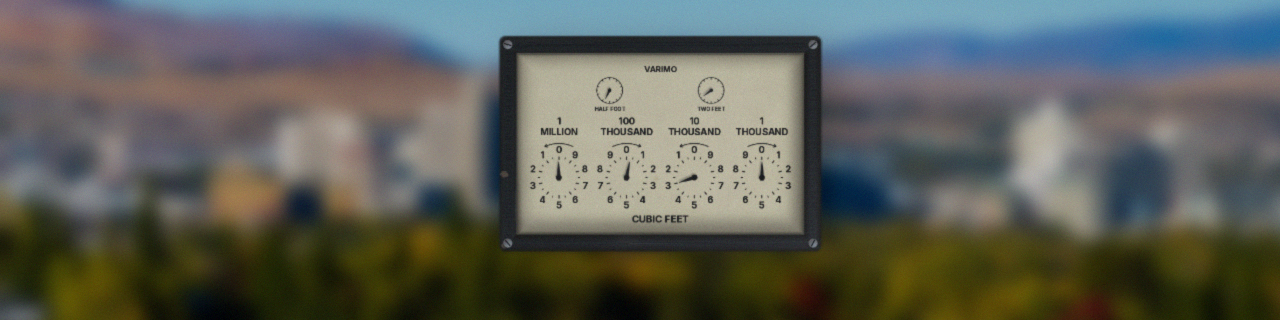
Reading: 3000; ft³
